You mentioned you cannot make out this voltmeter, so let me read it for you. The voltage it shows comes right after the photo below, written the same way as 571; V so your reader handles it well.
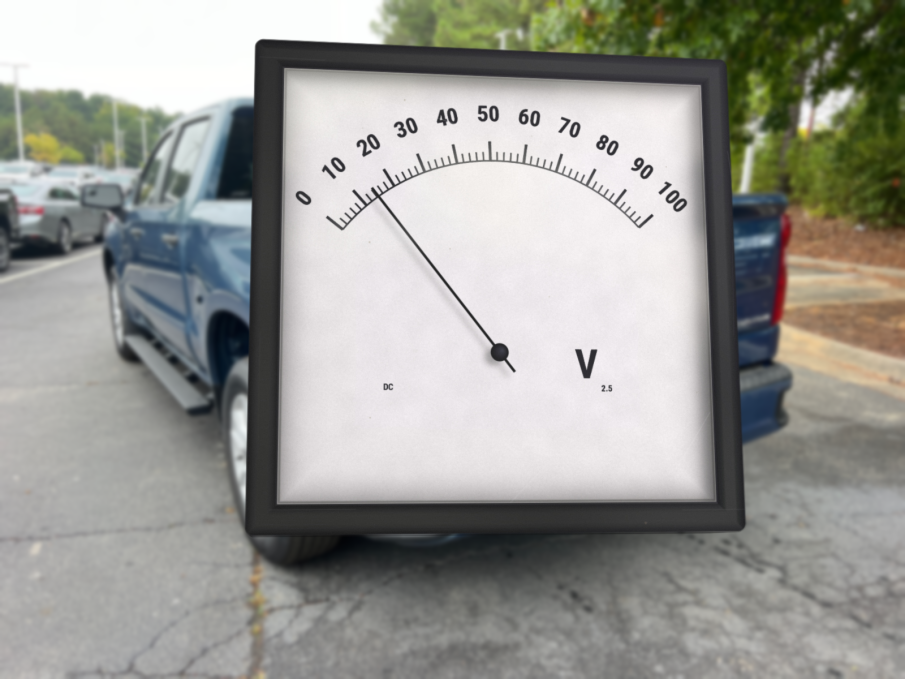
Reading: 14; V
